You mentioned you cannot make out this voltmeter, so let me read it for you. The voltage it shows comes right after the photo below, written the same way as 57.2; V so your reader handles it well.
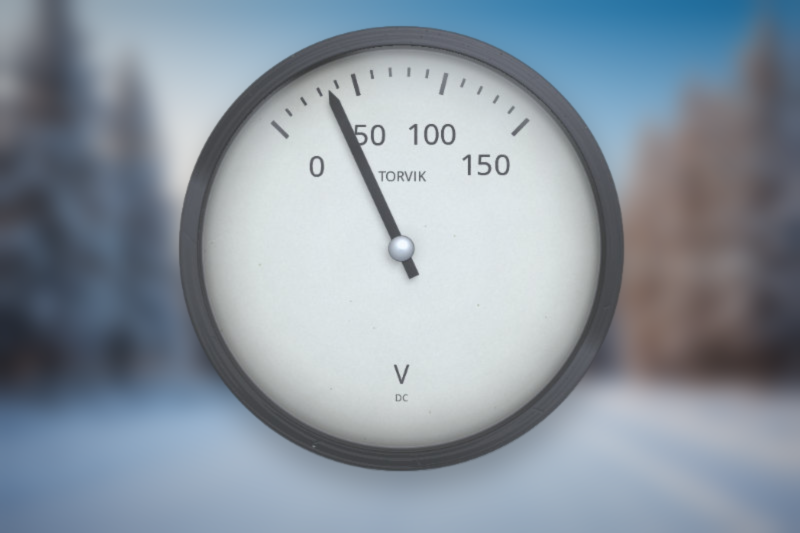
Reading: 35; V
